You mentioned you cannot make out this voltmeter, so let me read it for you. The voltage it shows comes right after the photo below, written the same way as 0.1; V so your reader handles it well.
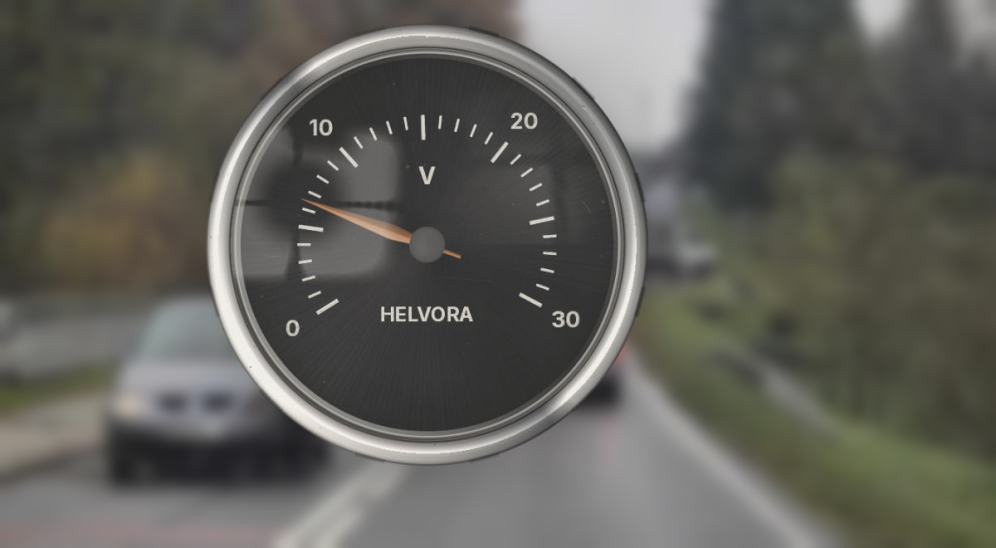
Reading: 6.5; V
